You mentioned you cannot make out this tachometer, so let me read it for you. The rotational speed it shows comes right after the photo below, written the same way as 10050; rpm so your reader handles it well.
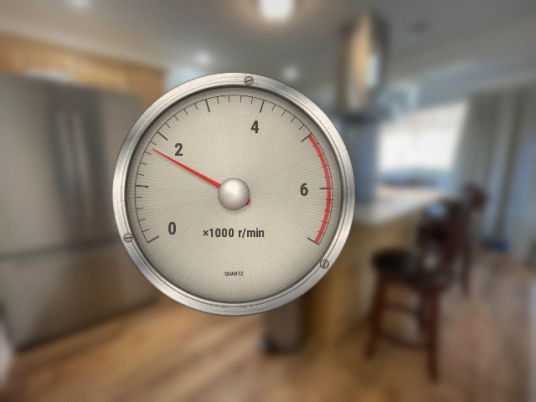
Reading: 1700; rpm
